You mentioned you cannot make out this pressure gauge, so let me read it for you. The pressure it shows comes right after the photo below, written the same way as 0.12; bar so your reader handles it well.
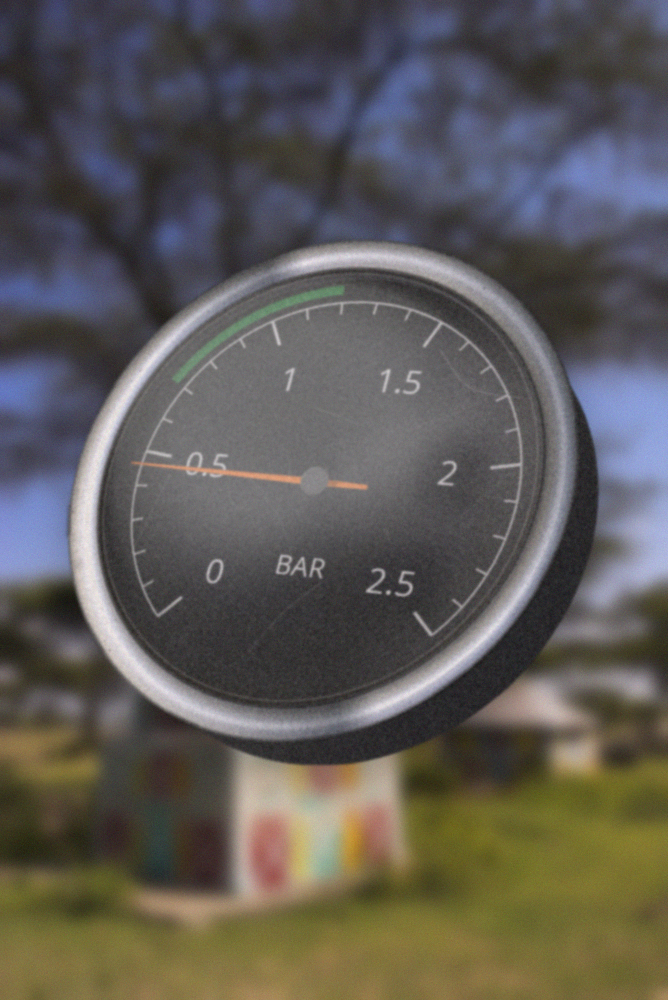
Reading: 0.45; bar
